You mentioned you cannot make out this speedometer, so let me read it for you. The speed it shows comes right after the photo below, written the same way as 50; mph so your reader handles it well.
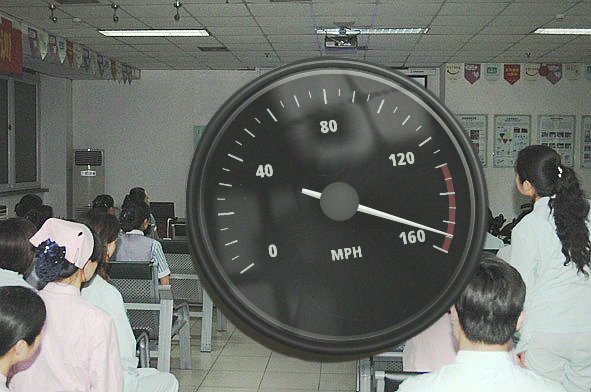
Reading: 155; mph
